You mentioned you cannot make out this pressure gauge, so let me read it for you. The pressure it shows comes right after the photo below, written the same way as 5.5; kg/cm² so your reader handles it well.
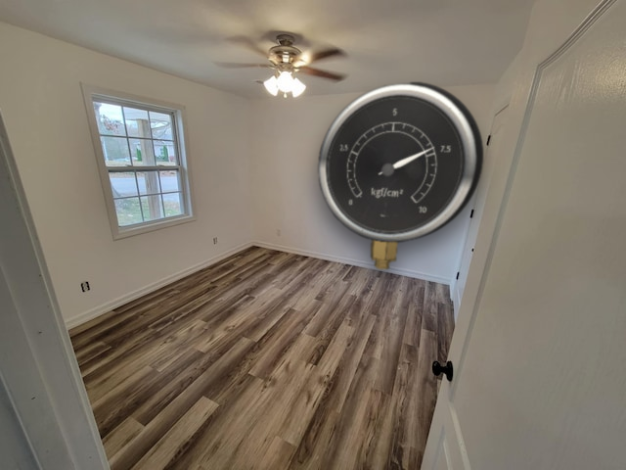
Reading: 7.25; kg/cm²
